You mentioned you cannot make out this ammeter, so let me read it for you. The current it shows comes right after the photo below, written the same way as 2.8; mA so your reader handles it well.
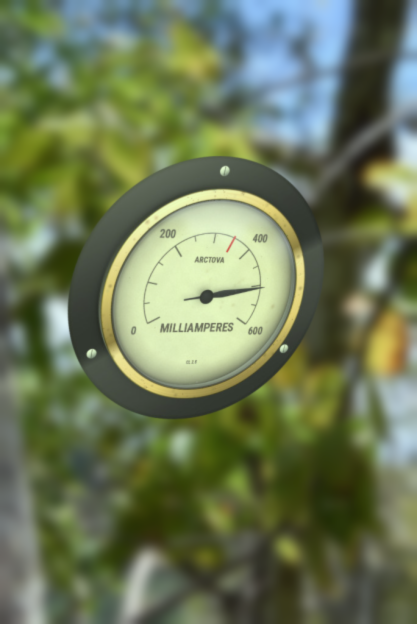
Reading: 500; mA
